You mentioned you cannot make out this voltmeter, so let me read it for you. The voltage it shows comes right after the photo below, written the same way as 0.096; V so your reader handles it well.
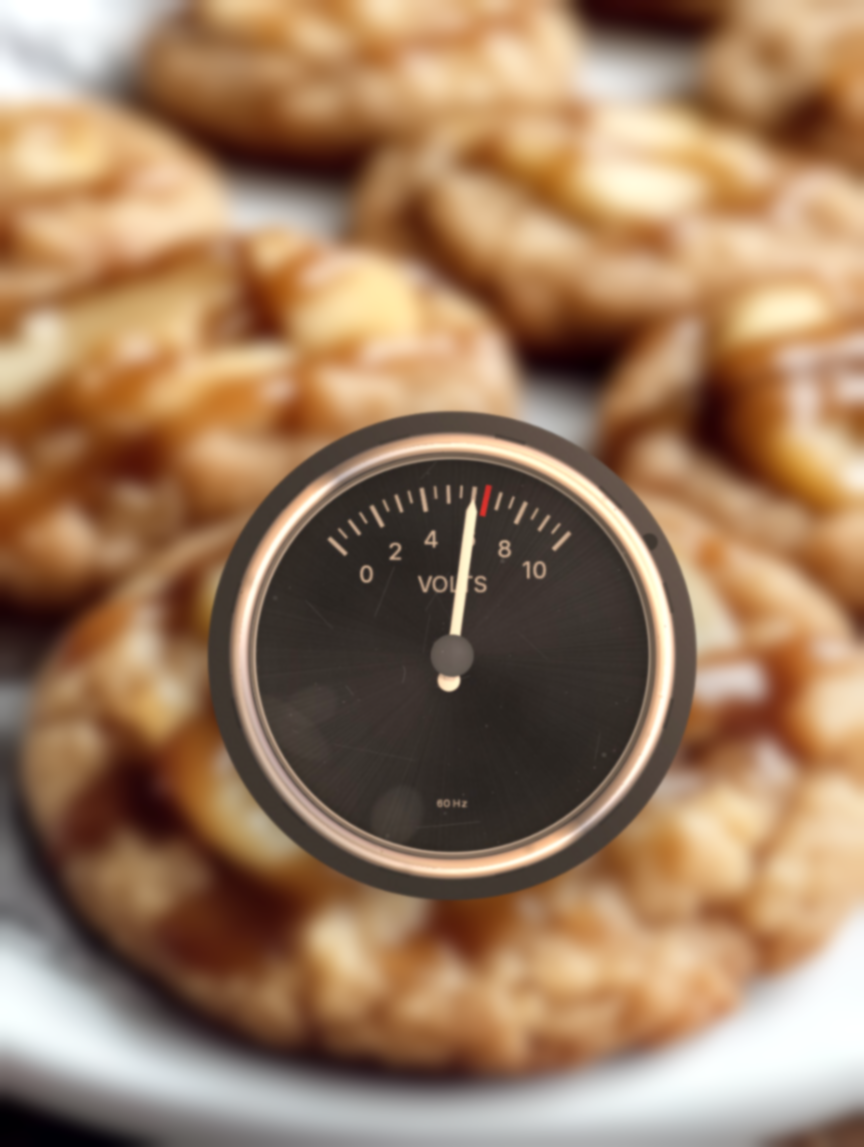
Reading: 6; V
